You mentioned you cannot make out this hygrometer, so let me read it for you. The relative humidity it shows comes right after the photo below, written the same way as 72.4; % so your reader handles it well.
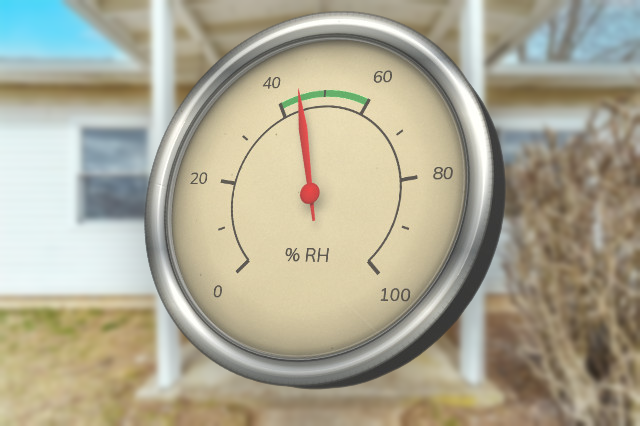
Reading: 45; %
